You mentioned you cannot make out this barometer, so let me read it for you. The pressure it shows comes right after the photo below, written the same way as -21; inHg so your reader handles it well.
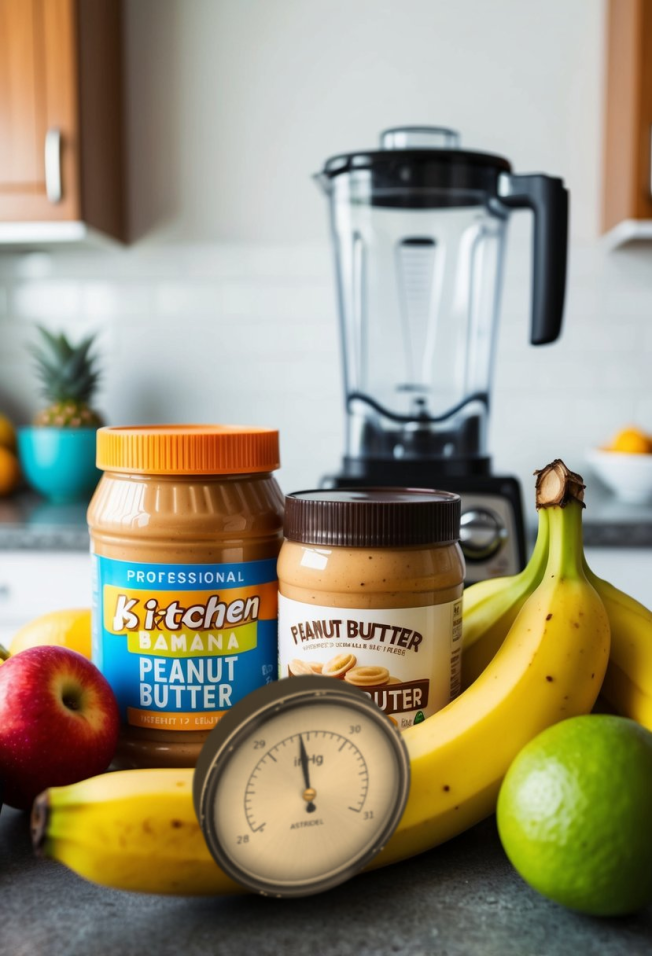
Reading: 29.4; inHg
